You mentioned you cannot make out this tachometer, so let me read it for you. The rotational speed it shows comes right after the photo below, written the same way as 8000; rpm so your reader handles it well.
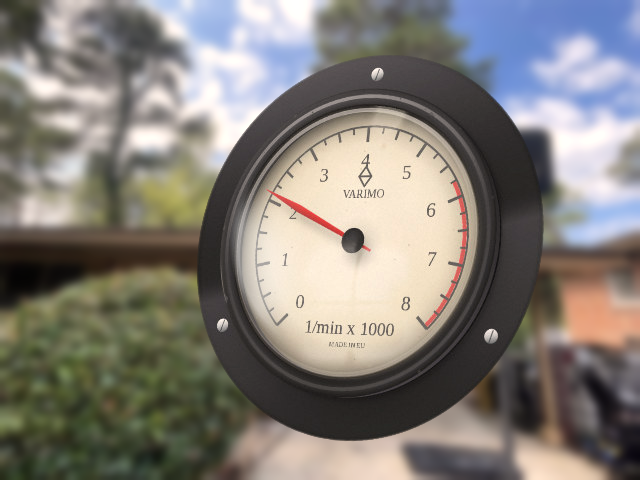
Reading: 2125; rpm
